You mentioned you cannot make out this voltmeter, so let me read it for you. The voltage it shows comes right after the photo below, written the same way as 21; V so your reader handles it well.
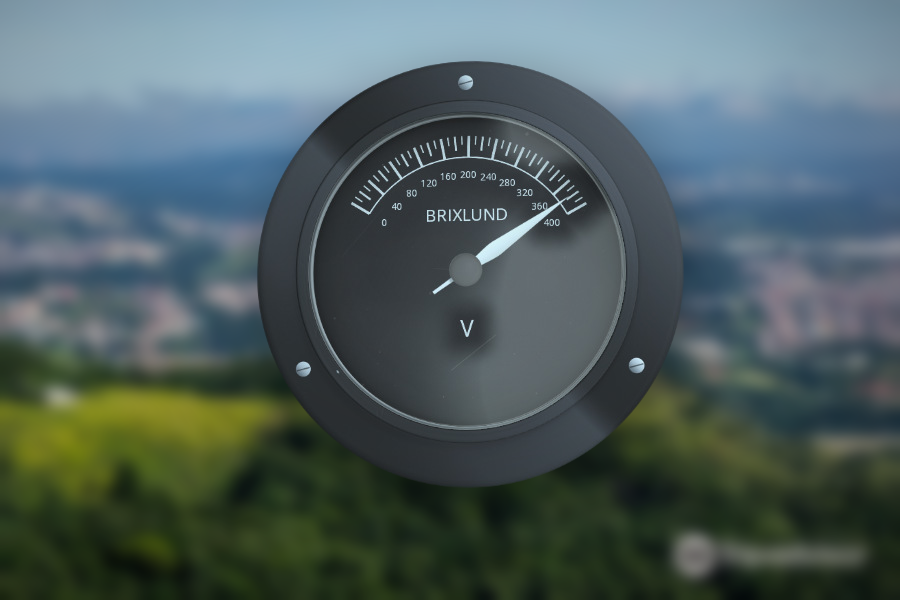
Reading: 380; V
